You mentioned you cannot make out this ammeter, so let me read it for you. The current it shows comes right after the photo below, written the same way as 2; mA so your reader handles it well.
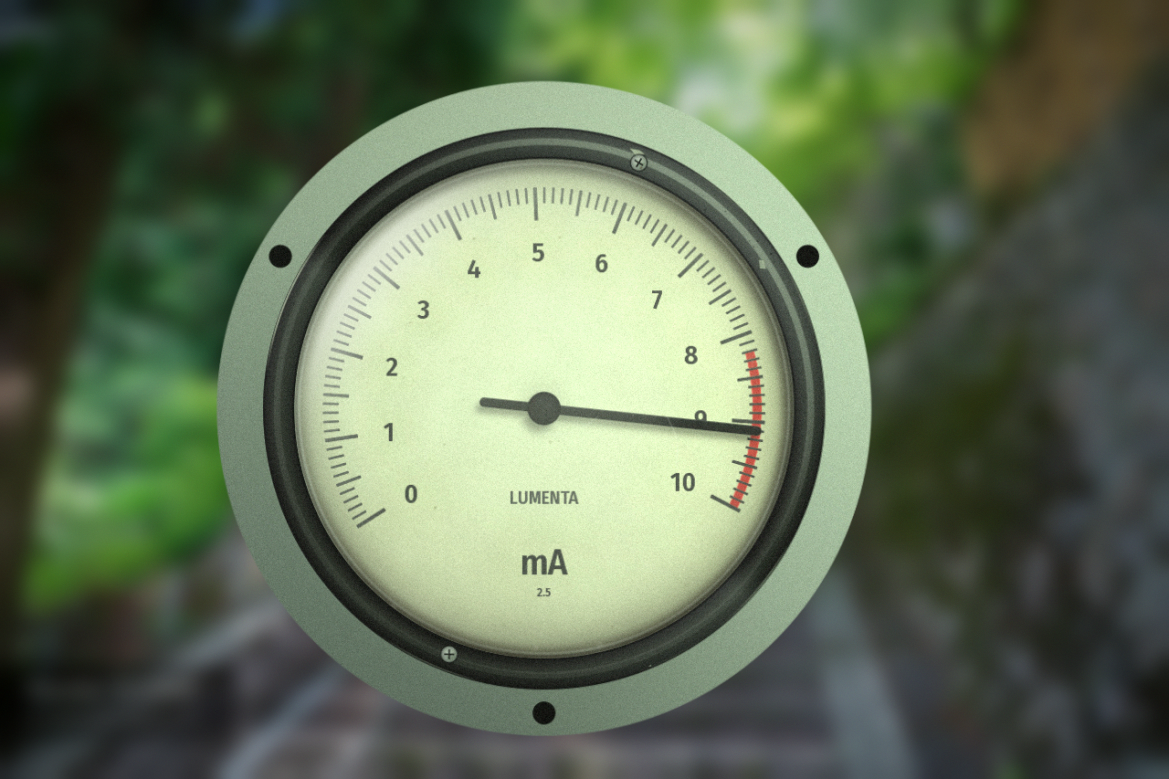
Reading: 9.1; mA
